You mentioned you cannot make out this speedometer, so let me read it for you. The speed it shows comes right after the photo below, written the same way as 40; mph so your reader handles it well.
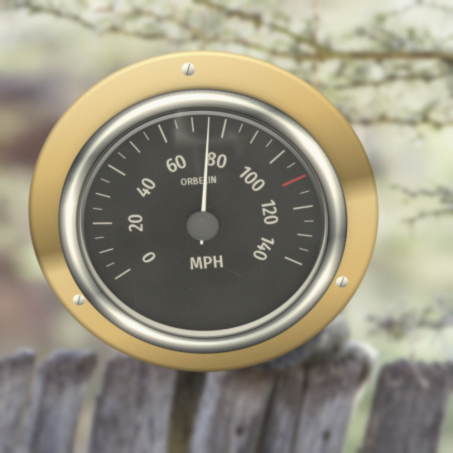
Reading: 75; mph
